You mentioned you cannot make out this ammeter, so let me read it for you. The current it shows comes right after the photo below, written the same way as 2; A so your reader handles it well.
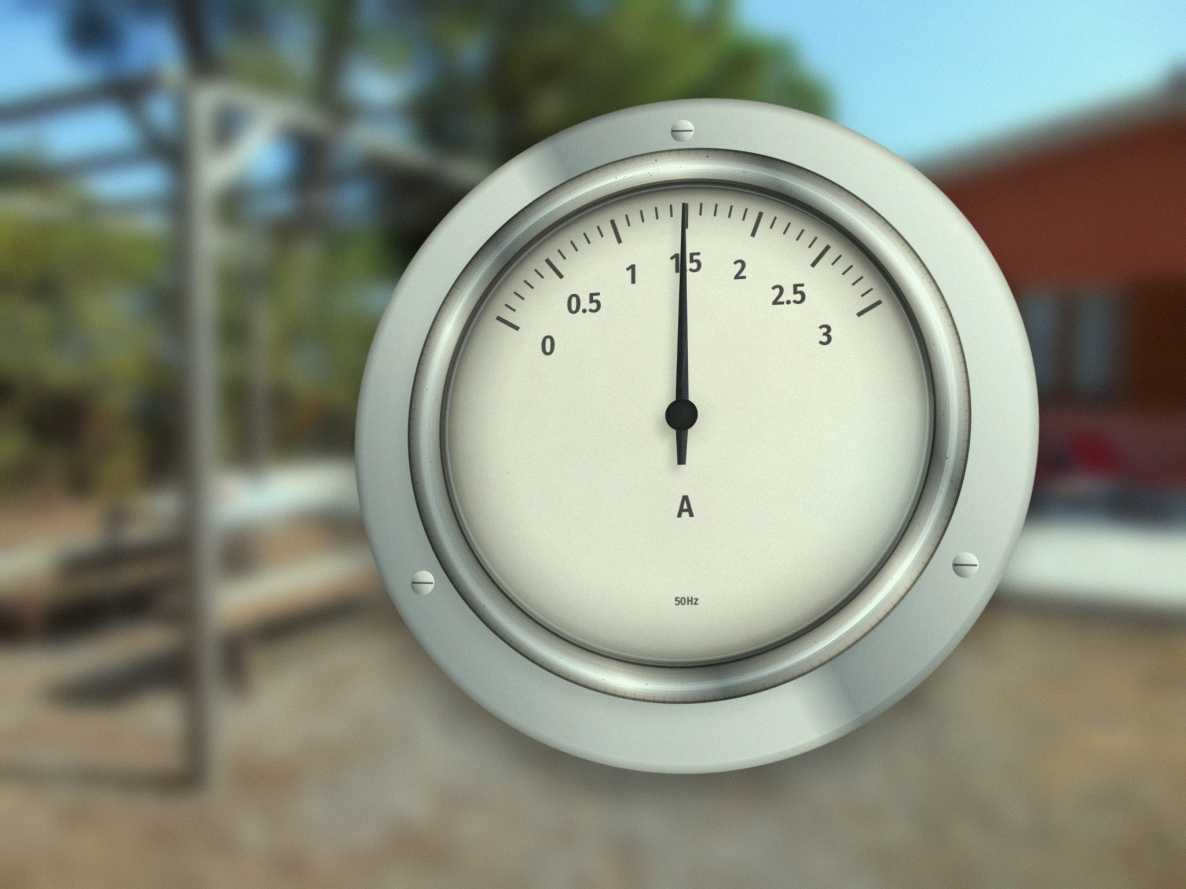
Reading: 1.5; A
